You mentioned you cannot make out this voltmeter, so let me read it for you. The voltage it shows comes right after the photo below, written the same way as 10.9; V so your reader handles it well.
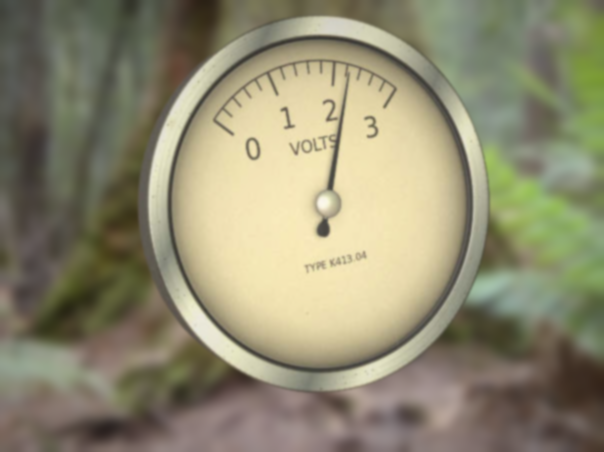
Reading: 2.2; V
